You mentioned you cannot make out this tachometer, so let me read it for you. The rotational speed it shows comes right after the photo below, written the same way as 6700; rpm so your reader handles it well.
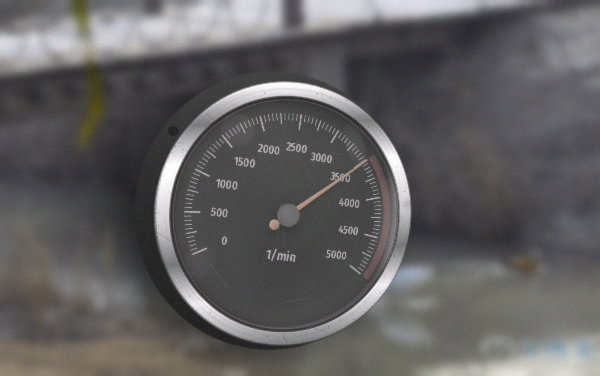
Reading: 3500; rpm
